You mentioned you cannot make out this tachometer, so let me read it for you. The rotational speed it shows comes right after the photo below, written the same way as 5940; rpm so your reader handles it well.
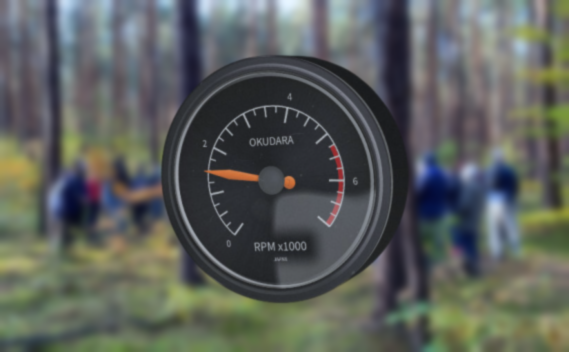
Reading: 1500; rpm
